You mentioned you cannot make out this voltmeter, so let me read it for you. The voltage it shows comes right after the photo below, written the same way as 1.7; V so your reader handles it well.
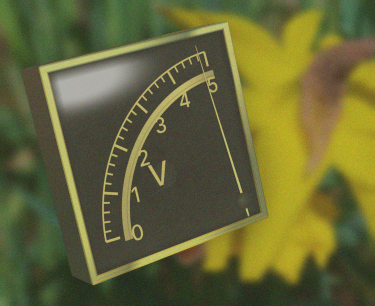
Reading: 4.8; V
